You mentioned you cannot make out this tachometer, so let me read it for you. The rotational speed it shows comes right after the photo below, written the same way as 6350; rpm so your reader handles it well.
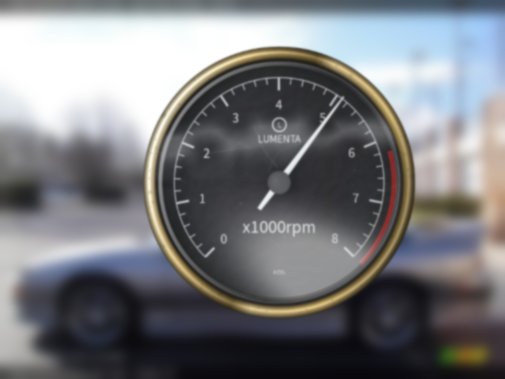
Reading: 5100; rpm
